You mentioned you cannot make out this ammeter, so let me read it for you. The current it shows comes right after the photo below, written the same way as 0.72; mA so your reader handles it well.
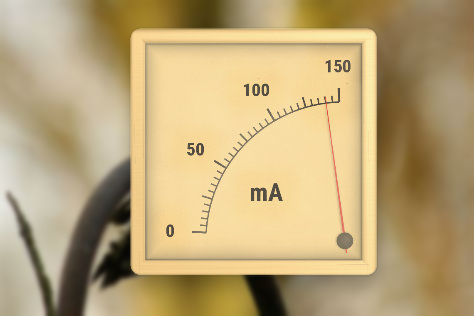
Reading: 140; mA
